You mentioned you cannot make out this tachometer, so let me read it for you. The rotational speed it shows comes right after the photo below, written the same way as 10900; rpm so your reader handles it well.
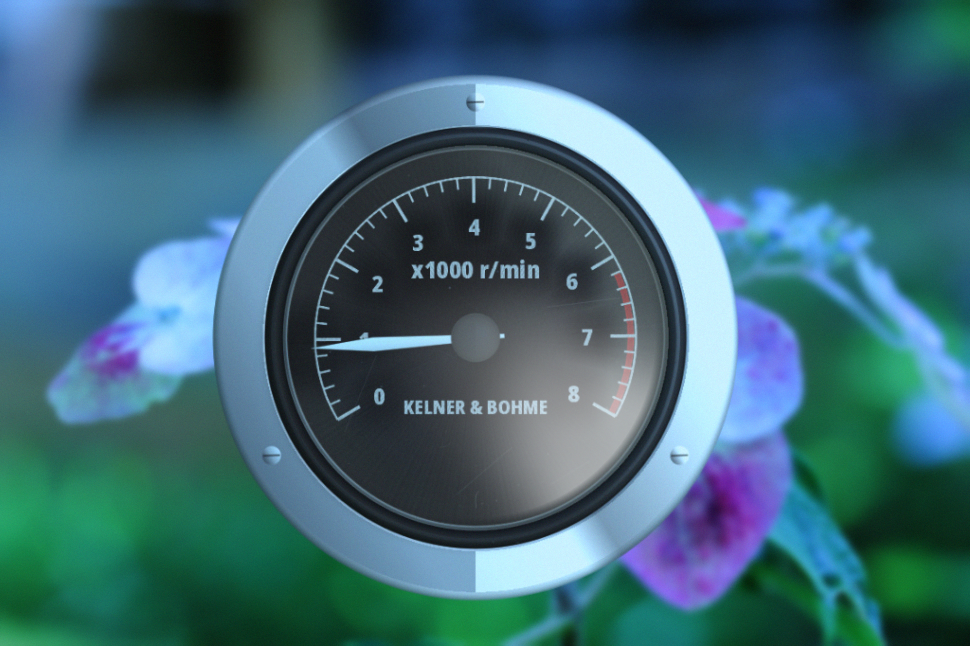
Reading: 900; rpm
